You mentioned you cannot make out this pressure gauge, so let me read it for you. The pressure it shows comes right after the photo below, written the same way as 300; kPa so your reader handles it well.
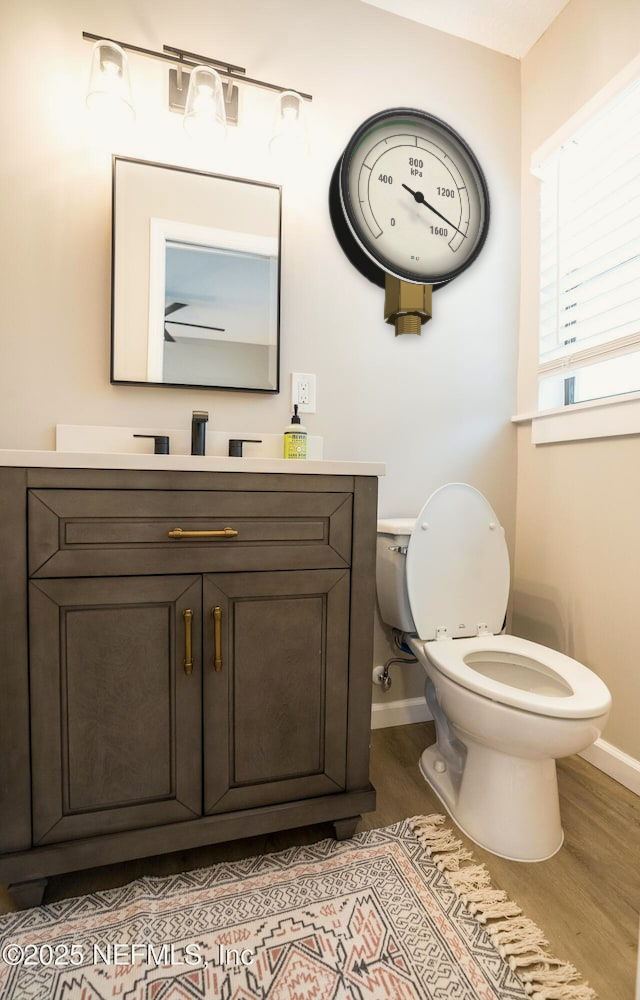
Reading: 1500; kPa
